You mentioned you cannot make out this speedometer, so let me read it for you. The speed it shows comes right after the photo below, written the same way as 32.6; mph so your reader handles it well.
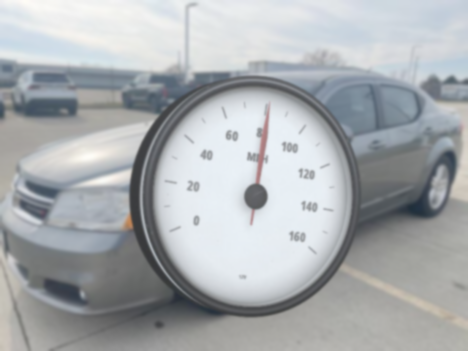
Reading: 80; mph
